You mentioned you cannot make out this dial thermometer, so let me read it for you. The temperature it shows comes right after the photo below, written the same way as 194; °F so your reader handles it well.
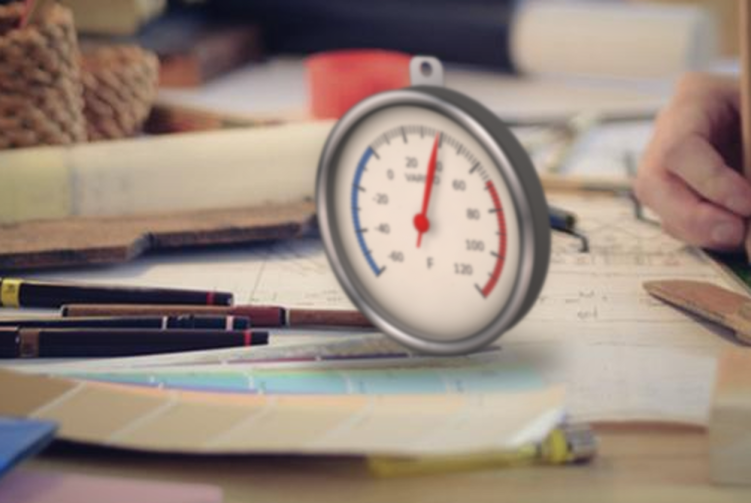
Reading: 40; °F
